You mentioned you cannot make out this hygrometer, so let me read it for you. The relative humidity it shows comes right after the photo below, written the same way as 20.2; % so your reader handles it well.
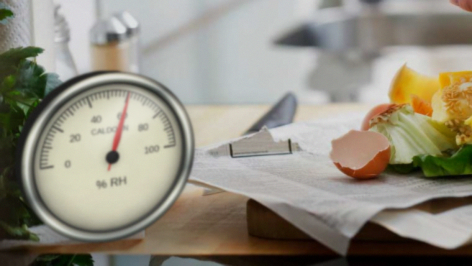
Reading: 60; %
